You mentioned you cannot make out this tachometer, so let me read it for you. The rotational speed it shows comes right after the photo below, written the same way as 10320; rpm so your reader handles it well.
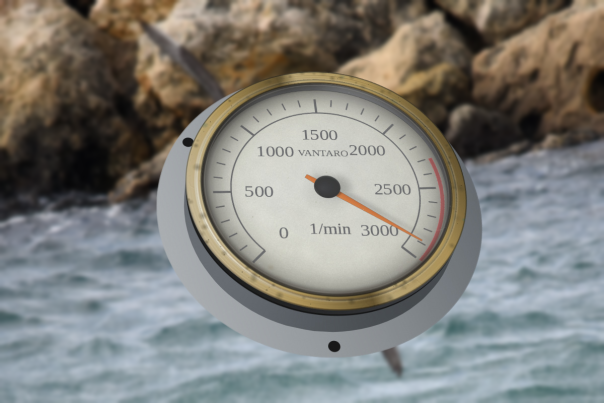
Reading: 2900; rpm
